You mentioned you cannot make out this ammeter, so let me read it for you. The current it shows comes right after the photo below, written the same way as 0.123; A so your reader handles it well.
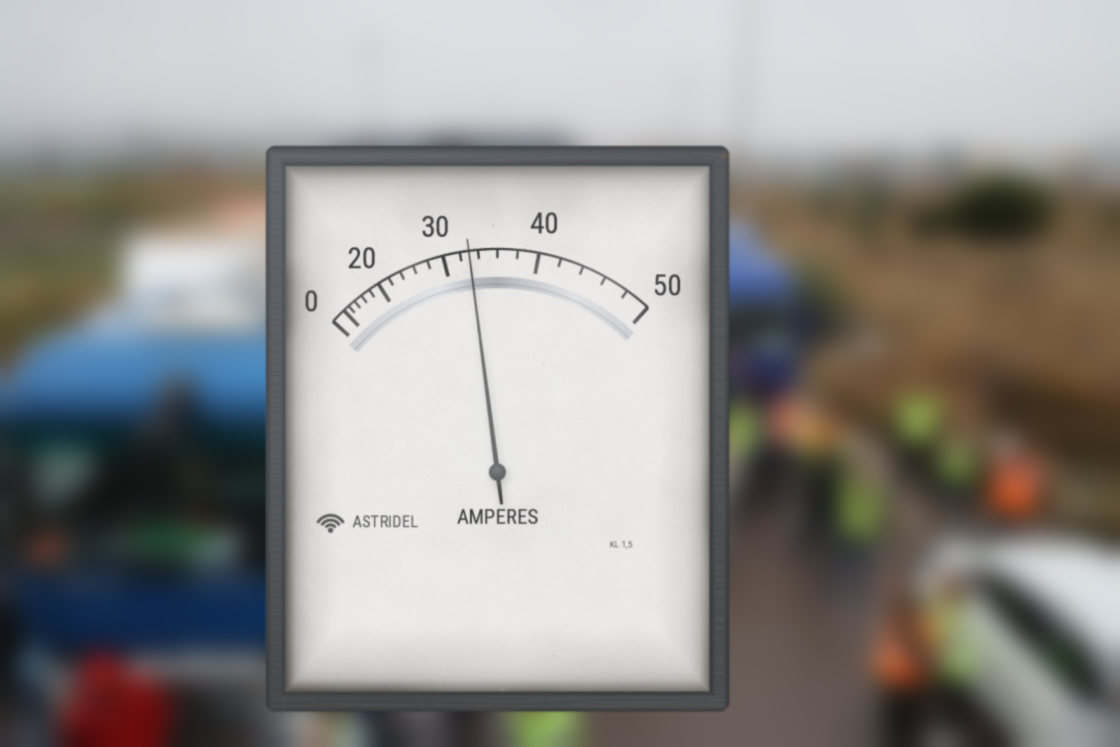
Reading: 33; A
